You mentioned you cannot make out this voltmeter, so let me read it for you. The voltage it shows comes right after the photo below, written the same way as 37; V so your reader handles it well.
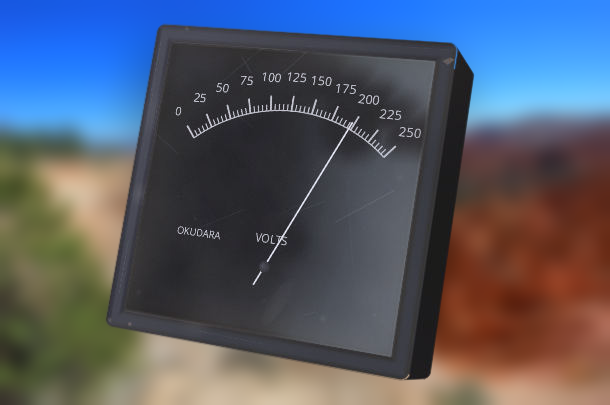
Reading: 200; V
